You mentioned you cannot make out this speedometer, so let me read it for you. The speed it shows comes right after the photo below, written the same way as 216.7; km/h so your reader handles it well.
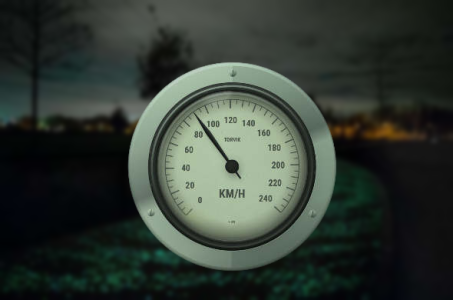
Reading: 90; km/h
